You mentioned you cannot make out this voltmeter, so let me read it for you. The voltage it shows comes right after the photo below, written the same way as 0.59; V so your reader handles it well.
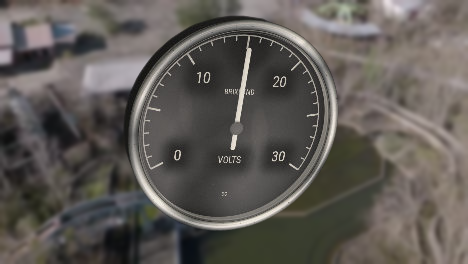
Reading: 15; V
